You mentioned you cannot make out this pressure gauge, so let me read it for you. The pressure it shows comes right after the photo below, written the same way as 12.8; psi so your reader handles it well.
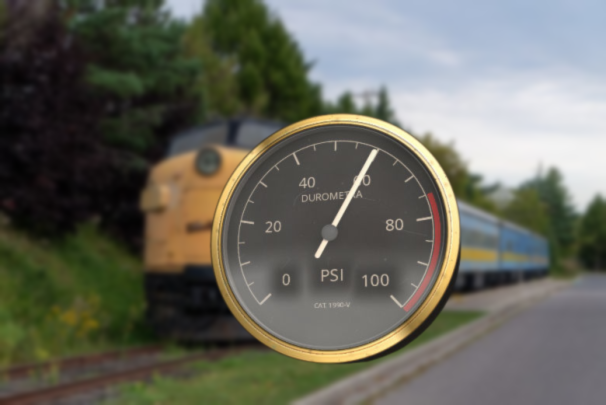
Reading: 60; psi
